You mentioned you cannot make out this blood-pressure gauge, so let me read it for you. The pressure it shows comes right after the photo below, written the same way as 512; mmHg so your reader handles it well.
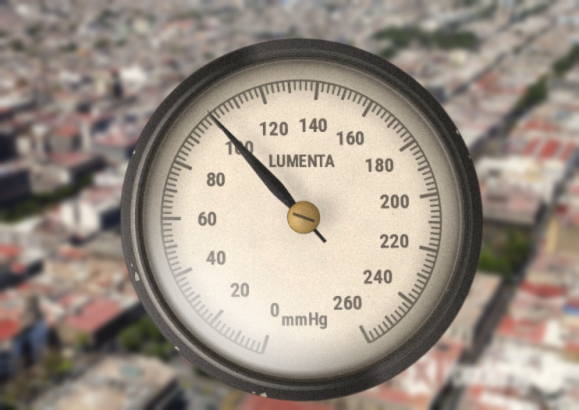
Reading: 100; mmHg
